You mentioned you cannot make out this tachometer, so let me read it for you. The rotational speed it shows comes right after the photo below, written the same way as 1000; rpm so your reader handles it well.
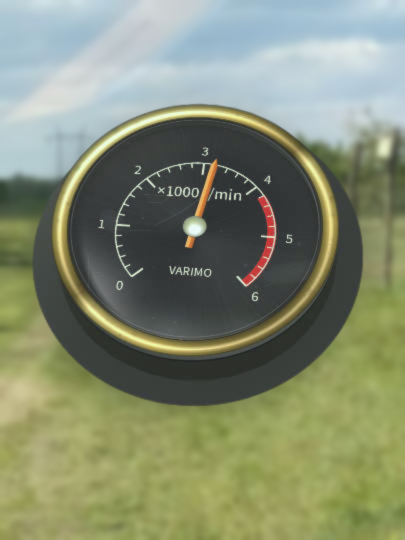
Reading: 3200; rpm
